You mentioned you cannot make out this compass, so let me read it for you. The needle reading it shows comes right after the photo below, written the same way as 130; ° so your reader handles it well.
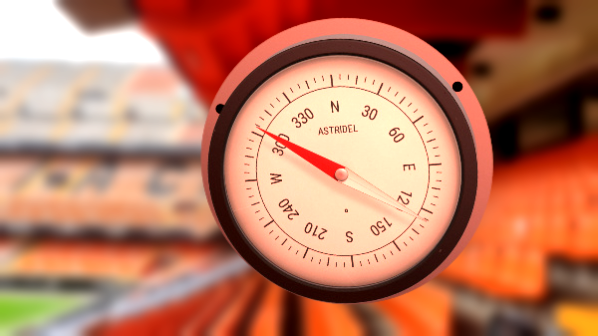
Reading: 305; °
